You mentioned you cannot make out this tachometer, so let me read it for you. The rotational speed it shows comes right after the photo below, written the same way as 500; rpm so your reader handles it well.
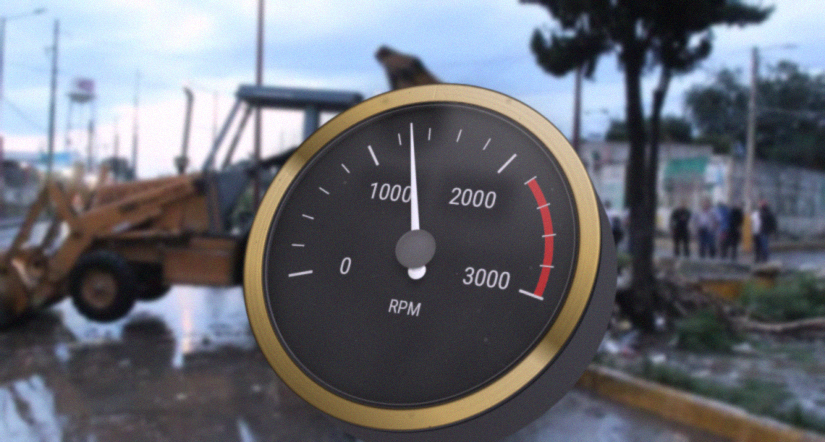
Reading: 1300; rpm
